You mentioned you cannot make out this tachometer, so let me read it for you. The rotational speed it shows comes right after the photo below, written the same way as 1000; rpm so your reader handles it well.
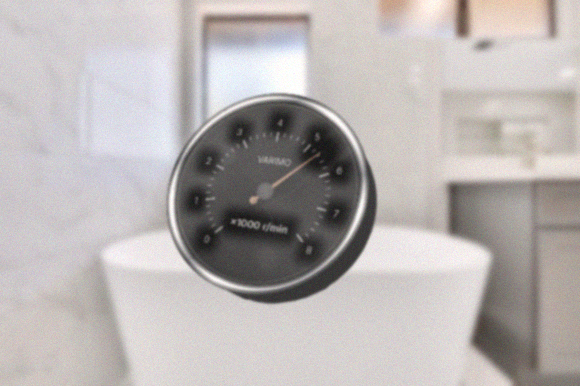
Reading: 5400; rpm
